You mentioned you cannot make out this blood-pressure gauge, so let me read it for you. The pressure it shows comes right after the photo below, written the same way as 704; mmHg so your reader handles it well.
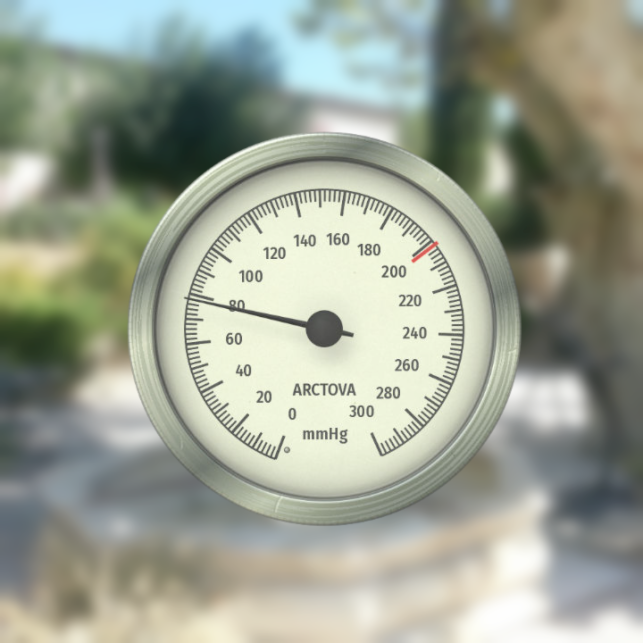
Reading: 78; mmHg
